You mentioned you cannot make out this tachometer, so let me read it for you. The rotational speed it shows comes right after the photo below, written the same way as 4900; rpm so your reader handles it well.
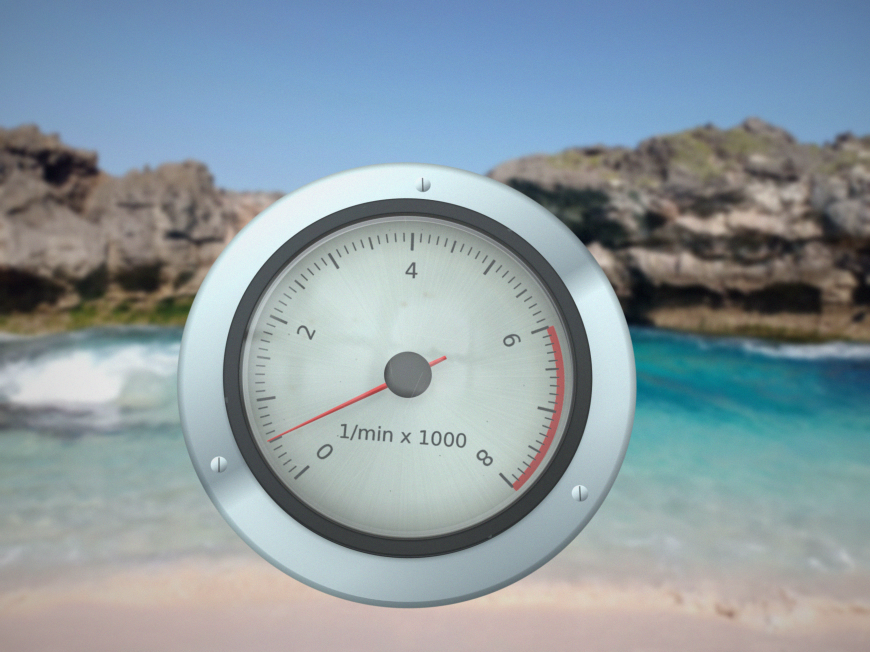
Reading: 500; rpm
